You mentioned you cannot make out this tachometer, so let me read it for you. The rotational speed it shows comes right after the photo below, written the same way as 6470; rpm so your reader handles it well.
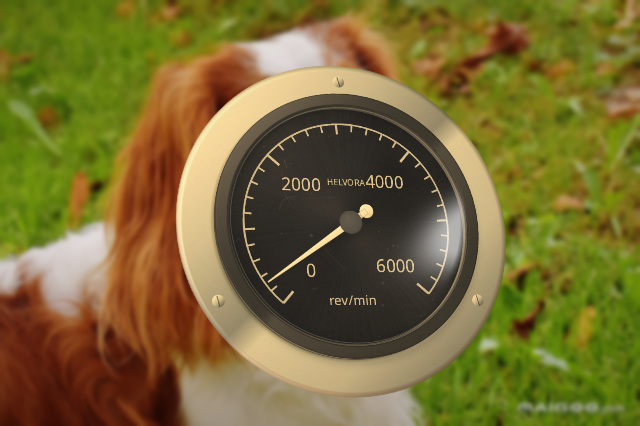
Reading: 300; rpm
